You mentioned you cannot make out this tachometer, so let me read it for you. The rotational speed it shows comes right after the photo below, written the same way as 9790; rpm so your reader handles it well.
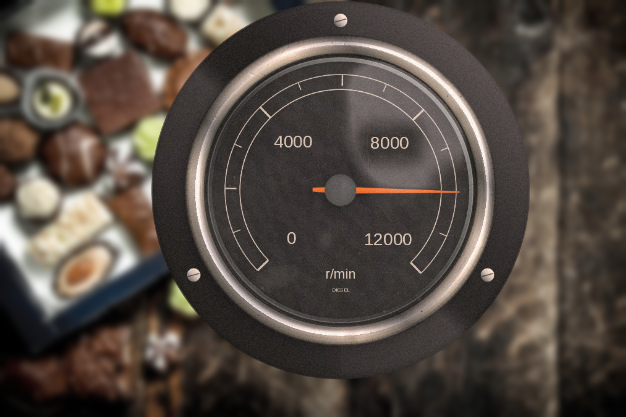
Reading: 10000; rpm
